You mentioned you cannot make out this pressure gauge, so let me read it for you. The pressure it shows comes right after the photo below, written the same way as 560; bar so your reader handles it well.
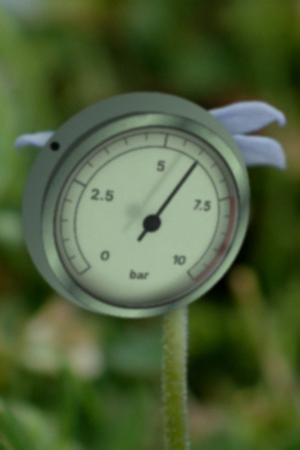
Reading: 6; bar
